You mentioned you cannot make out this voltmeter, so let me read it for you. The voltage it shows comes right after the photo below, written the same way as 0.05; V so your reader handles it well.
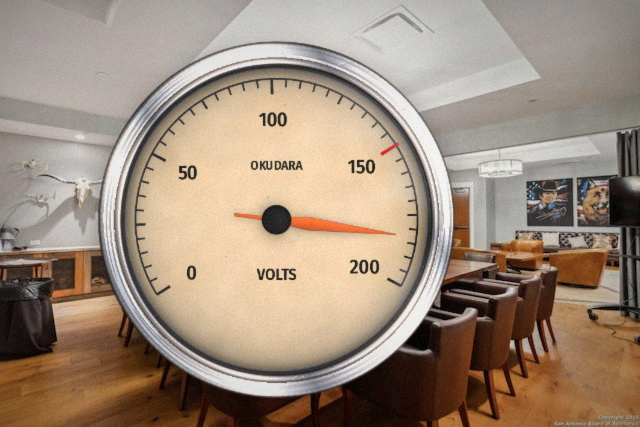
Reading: 182.5; V
